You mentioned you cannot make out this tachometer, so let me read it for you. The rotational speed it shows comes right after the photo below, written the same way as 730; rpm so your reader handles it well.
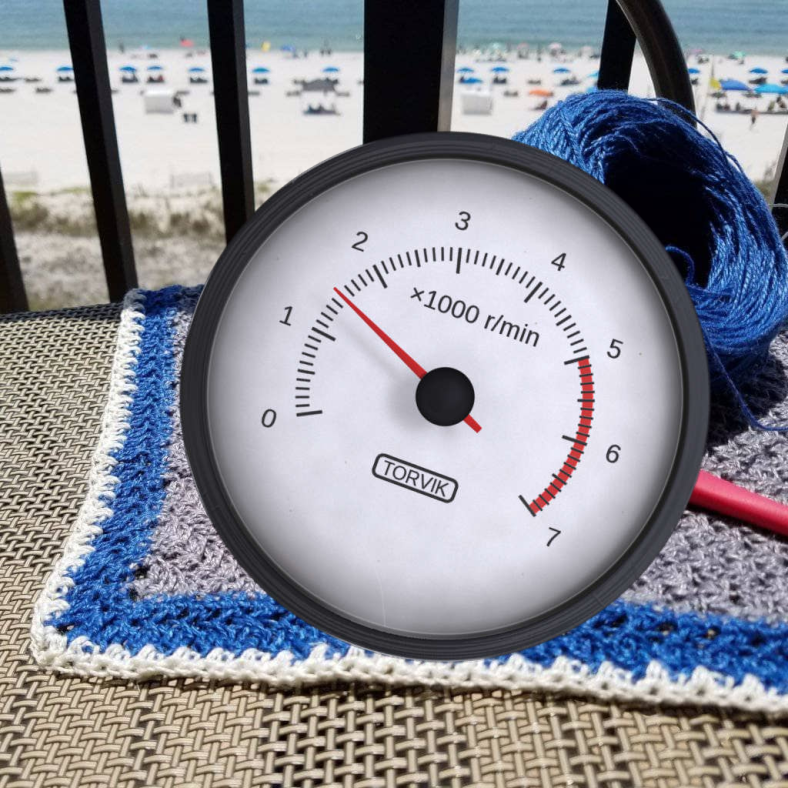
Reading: 1500; rpm
